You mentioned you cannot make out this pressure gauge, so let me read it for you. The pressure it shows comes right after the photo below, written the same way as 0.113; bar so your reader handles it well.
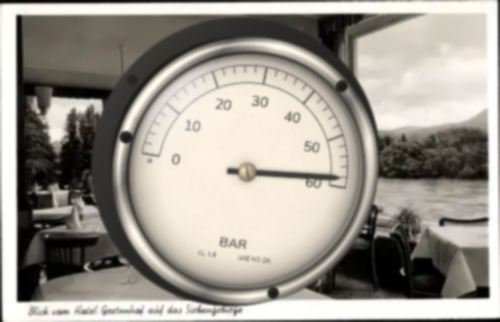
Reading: 58; bar
